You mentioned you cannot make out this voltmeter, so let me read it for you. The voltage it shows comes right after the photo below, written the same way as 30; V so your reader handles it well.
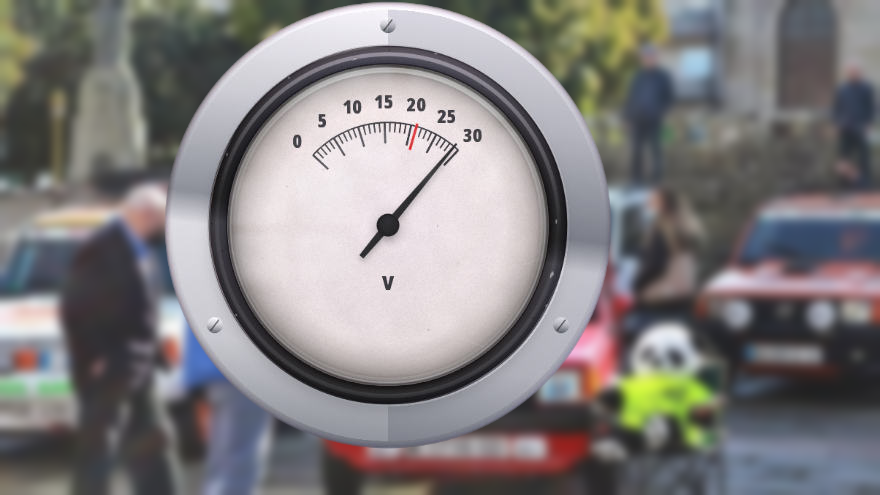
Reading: 29; V
